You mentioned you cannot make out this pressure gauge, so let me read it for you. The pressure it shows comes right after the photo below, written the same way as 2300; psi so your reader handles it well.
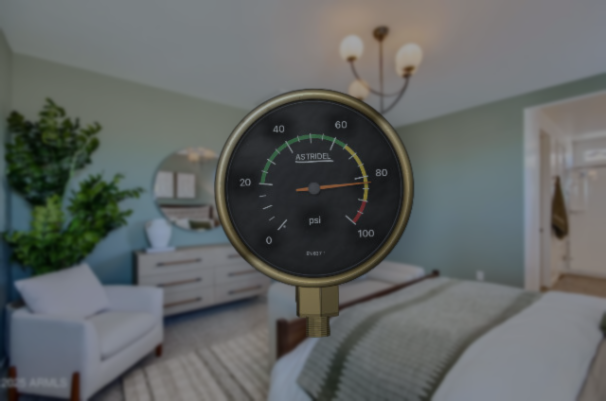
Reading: 82.5; psi
